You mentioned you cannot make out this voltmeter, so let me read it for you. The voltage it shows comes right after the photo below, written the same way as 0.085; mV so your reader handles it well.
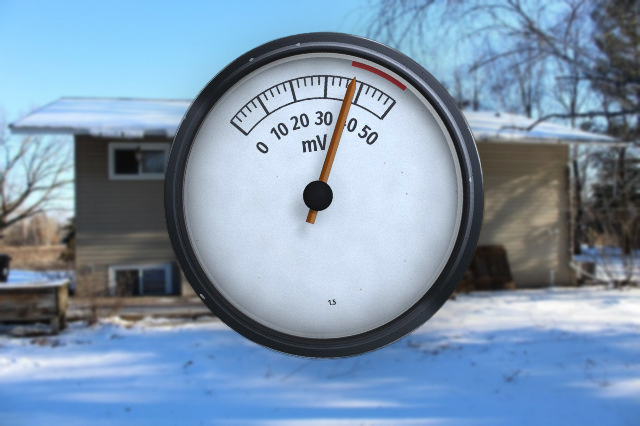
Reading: 38; mV
